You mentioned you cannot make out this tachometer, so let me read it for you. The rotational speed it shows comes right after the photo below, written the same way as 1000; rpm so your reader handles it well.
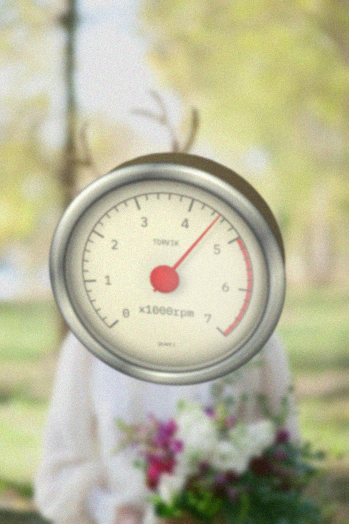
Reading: 4500; rpm
